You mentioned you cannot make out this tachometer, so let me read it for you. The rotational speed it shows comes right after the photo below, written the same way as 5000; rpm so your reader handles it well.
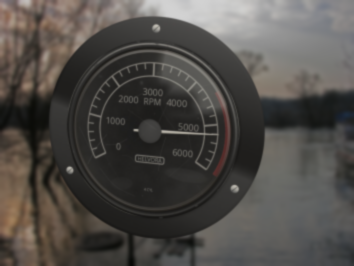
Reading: 5200; rpm
